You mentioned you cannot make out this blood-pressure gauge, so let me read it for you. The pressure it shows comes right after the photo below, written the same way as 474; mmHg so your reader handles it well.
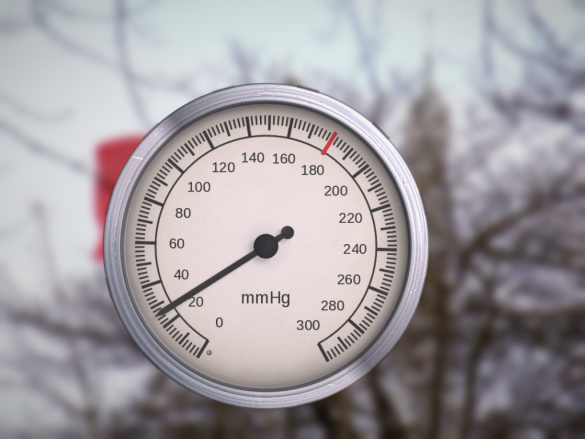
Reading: 26; mmHg
